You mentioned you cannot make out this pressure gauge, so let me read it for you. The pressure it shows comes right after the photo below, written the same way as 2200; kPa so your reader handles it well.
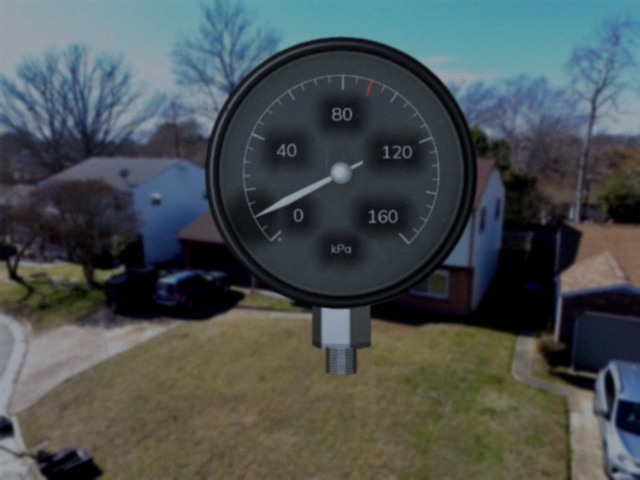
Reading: 10; kPa
